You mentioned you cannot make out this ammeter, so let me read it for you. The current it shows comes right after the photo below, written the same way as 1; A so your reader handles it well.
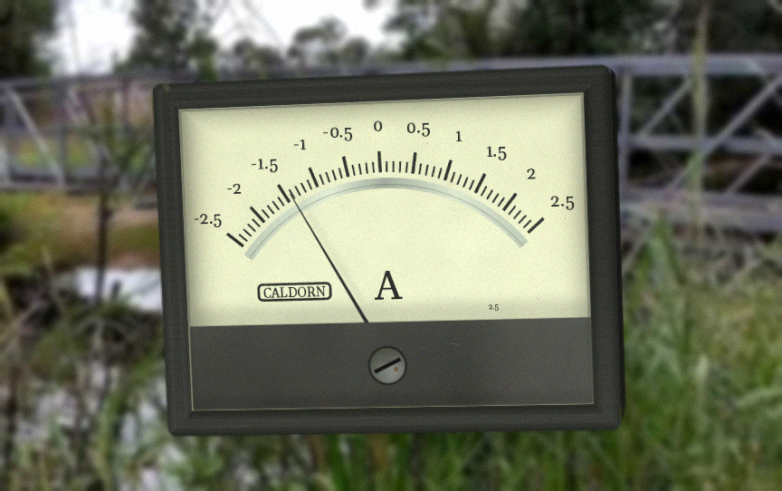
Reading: -1.4; A
